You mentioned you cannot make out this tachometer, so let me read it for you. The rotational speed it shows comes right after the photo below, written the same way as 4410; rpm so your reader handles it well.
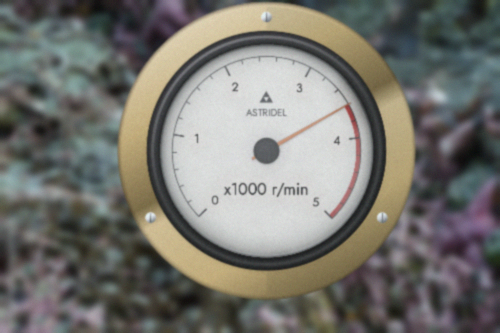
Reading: 3600; rpm
